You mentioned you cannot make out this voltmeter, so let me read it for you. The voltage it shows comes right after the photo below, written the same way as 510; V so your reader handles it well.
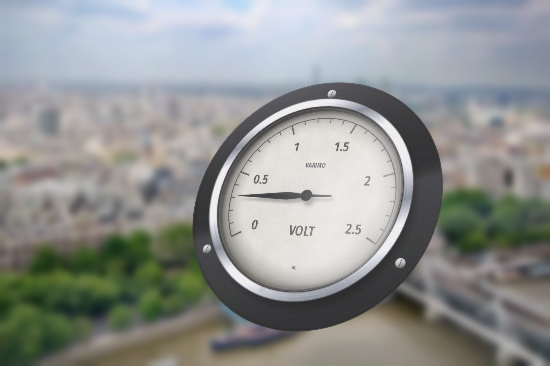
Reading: 0.3; V
